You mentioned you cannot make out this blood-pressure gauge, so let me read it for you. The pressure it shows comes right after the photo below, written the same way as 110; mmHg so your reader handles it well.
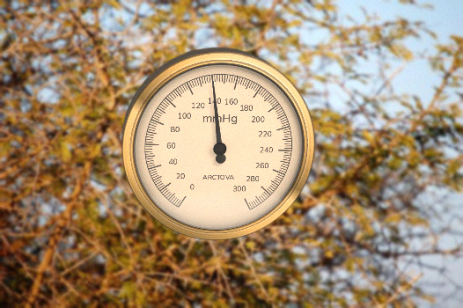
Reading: 140; mmHg
